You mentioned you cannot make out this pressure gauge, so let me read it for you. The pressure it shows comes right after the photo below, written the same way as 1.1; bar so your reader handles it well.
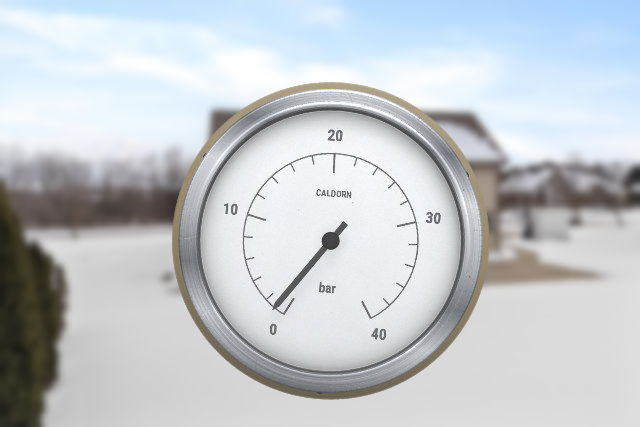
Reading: 1; bar
